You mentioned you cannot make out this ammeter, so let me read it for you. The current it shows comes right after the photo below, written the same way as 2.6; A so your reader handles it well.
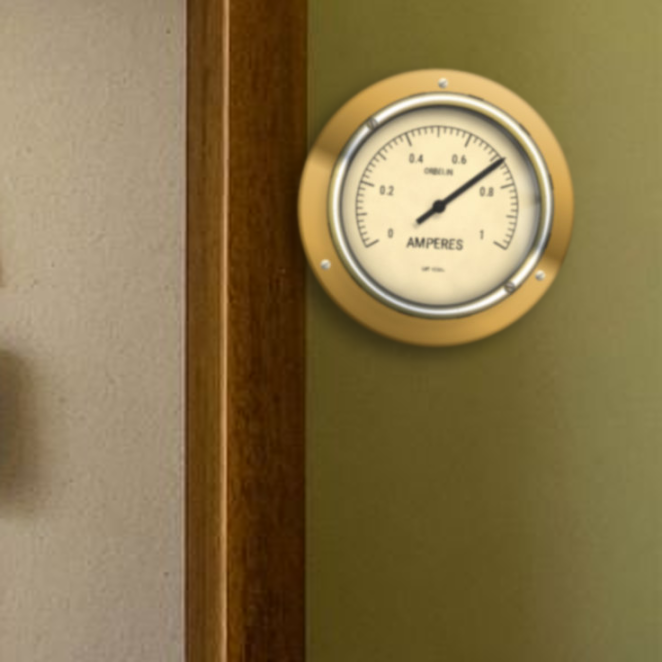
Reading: 0.72; A
